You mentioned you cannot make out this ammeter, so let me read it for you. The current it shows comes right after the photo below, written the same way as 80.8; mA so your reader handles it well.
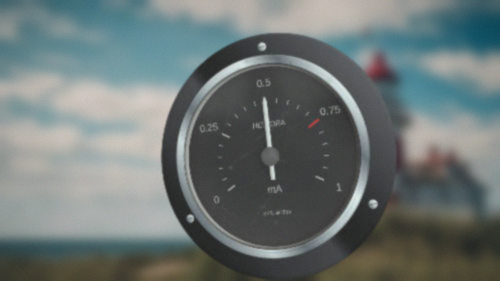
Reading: 0.5; mA
